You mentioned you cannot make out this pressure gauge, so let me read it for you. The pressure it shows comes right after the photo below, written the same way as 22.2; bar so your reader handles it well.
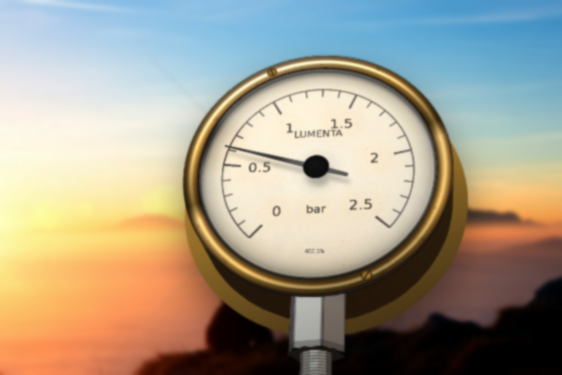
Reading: 0.6; bar
